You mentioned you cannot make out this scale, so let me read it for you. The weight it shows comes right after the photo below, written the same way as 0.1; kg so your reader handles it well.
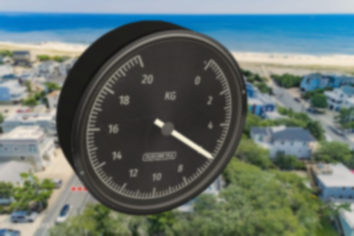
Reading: 6; kg
